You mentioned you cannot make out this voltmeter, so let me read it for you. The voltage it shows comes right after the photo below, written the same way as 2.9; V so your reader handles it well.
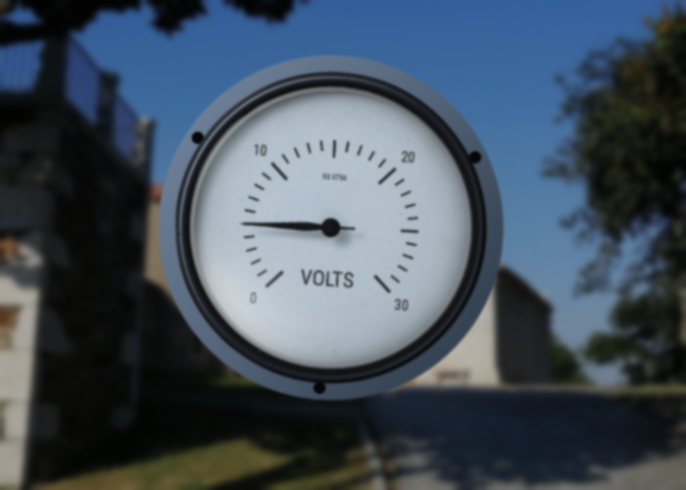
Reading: 5; V
